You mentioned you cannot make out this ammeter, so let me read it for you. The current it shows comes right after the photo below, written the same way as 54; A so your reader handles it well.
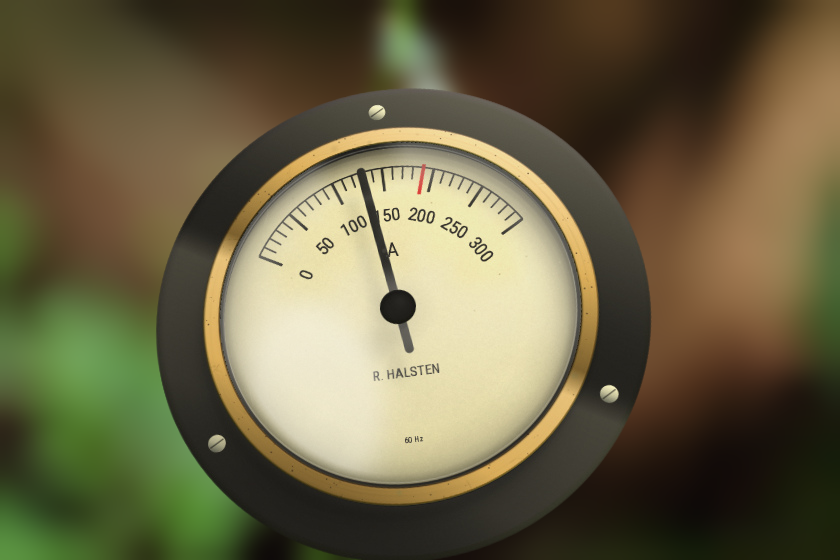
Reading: 130; A
